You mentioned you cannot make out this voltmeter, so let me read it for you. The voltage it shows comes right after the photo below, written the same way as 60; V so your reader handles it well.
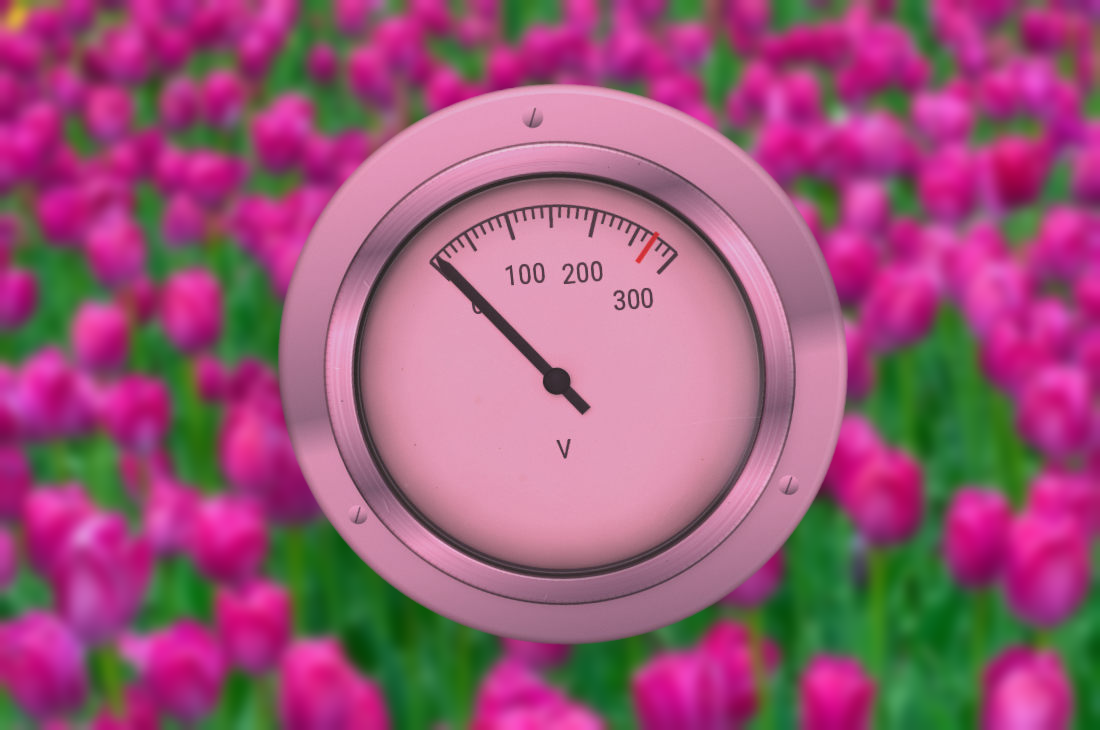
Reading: 10; V
